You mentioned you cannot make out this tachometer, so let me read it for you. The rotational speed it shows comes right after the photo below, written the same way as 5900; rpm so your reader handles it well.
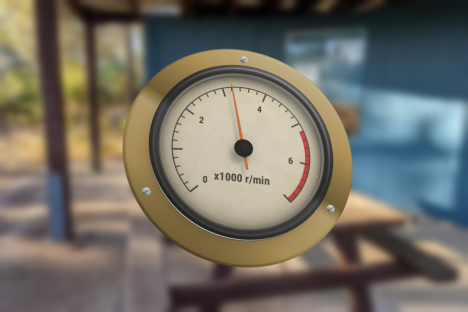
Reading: 3200; rpm
